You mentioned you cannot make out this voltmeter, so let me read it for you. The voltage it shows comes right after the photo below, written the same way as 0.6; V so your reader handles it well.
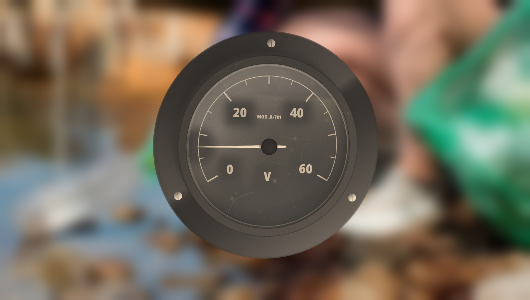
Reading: 7.5; V
